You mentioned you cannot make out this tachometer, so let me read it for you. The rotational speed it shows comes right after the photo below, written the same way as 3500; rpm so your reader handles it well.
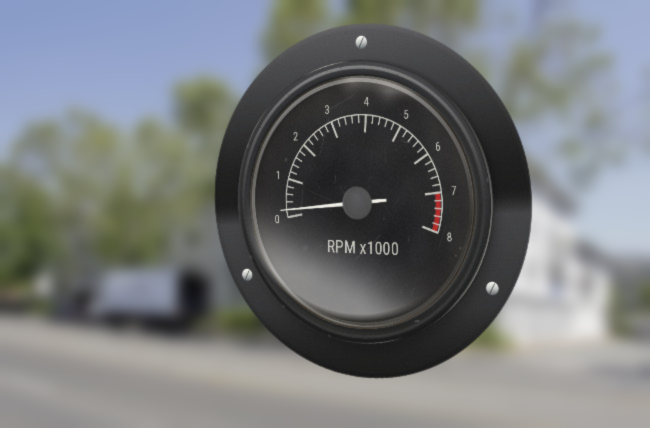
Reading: 200; rpm
